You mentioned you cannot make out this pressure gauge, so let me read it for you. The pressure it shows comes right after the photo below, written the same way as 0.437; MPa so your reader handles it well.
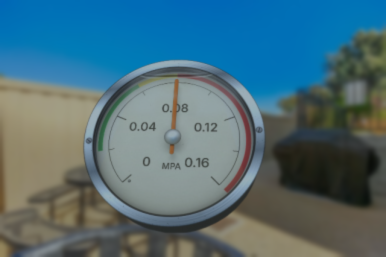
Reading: 0.08; MPa
